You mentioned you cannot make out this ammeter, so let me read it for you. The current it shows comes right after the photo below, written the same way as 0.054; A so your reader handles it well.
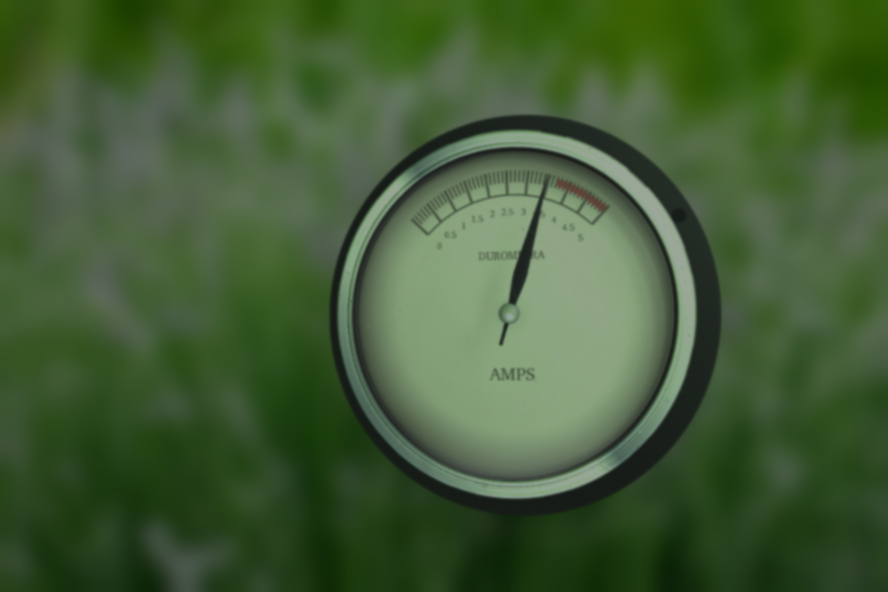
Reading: 3.5; A
